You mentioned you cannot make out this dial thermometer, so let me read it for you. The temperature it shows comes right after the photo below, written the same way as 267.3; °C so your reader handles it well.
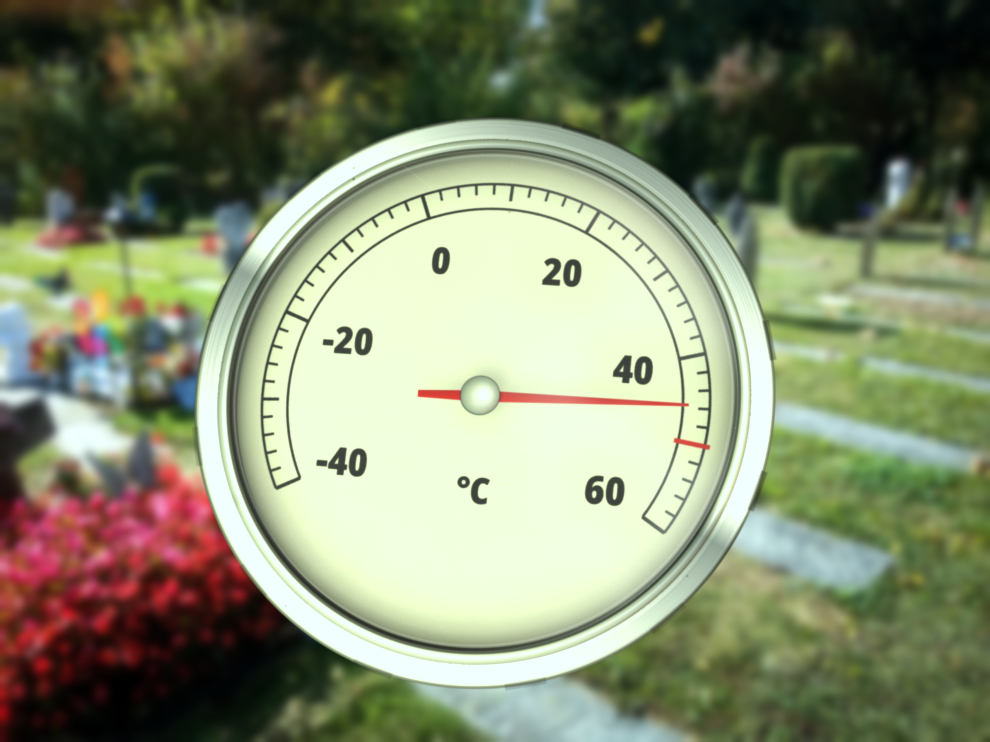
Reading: 46; °C
